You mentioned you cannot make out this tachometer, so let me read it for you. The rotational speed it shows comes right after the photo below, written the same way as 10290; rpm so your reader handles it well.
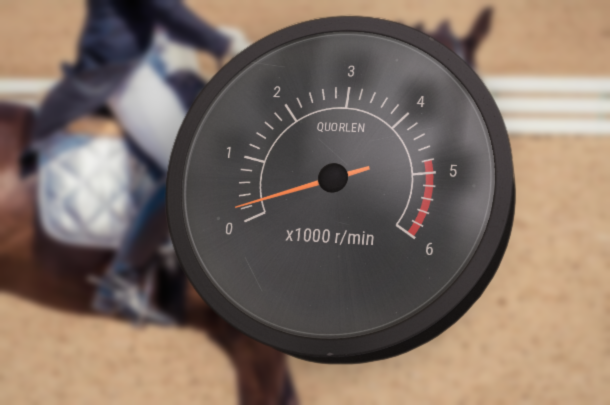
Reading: 200; rpm
